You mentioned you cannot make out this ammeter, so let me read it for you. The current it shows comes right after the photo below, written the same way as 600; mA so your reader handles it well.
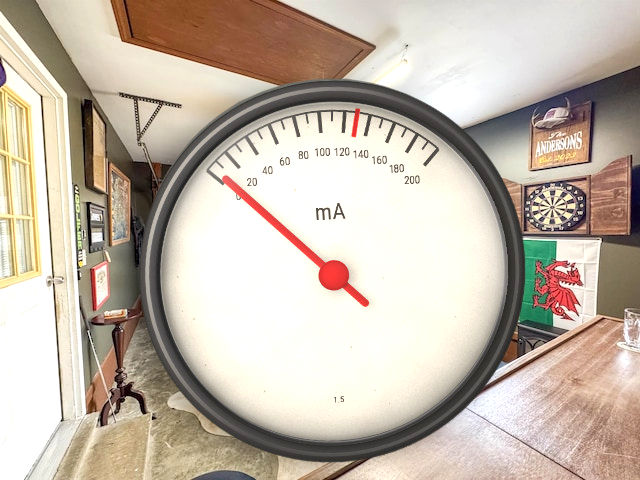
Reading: 5; mA
